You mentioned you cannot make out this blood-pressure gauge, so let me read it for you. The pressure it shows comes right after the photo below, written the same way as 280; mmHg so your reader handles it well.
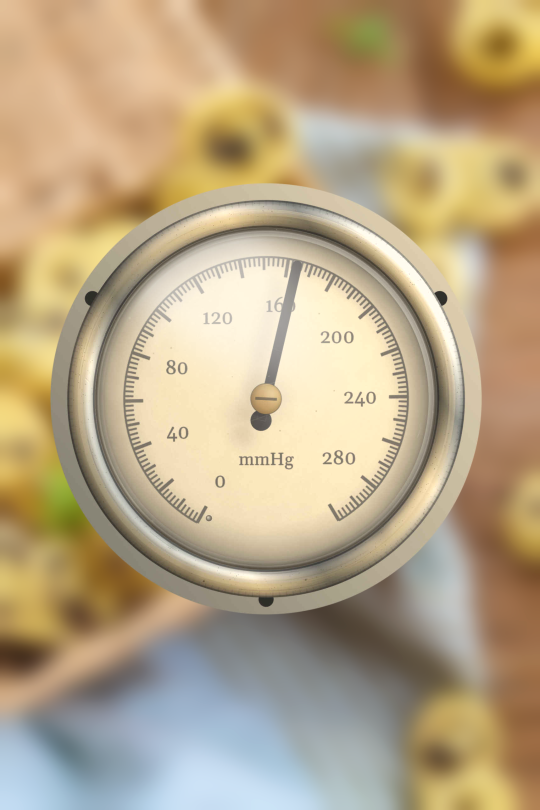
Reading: 164; mmHg
